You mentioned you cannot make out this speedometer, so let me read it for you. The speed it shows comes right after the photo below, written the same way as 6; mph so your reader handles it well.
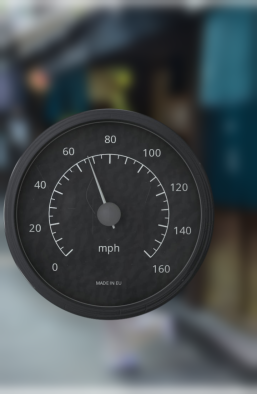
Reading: 67.5; mph
